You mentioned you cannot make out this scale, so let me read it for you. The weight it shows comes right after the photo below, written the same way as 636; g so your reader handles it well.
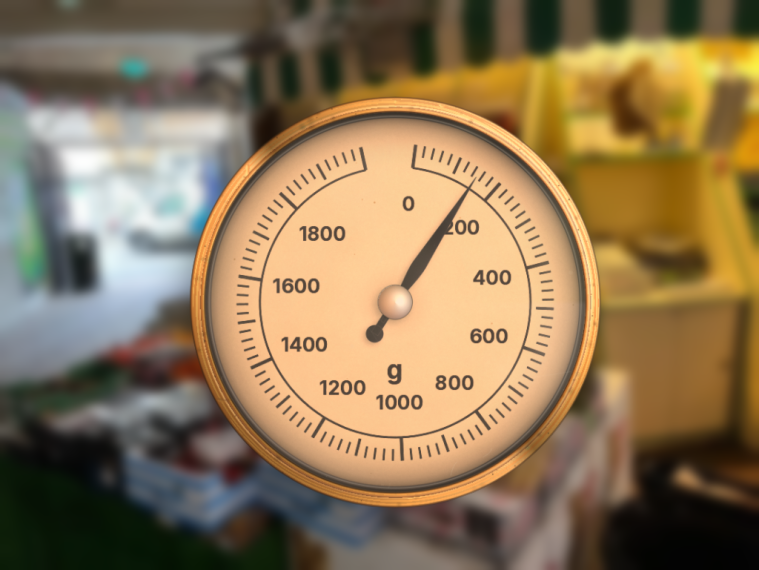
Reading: 150; g
